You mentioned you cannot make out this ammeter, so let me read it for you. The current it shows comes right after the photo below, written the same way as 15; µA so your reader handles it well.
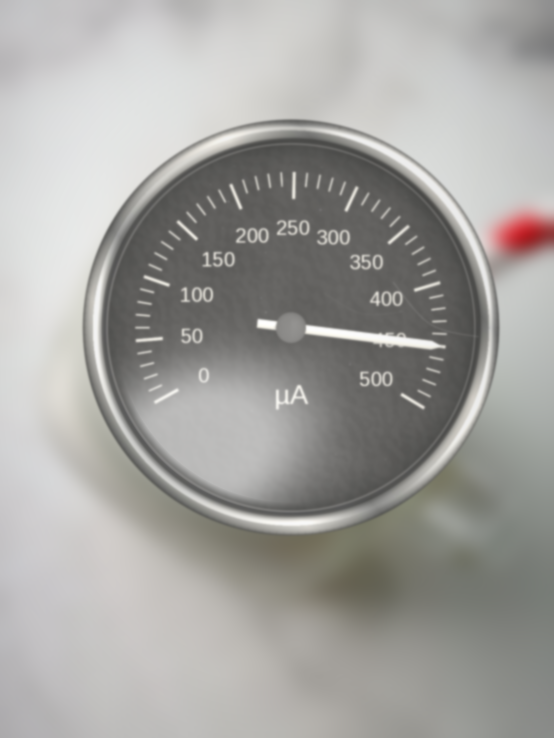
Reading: 450; µA
